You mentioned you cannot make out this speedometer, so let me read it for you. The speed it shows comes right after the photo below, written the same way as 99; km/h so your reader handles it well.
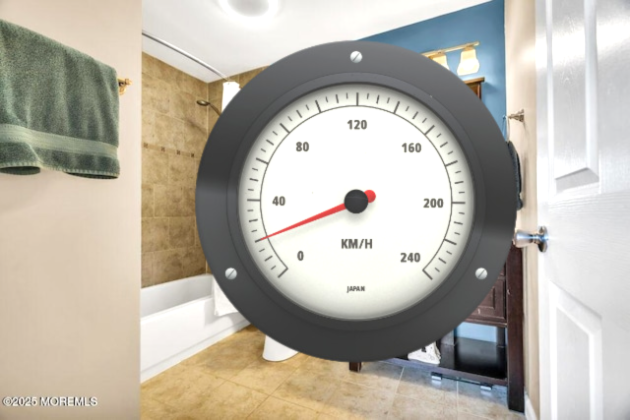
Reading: 20; km/h
